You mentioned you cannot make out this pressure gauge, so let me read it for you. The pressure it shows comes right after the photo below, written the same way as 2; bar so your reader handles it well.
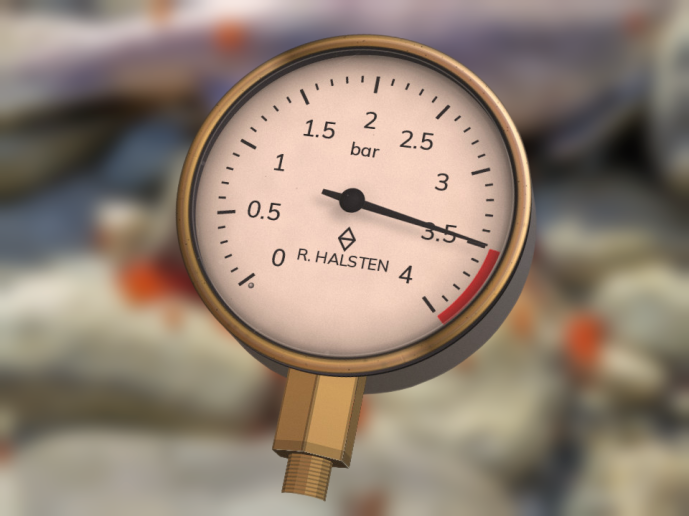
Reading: 3.5; bar
